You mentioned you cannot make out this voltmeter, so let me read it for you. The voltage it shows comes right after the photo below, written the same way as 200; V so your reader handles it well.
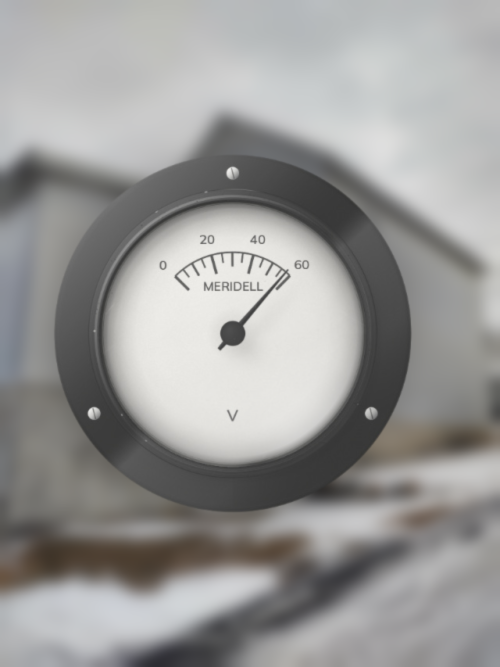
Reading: 57.5; V
